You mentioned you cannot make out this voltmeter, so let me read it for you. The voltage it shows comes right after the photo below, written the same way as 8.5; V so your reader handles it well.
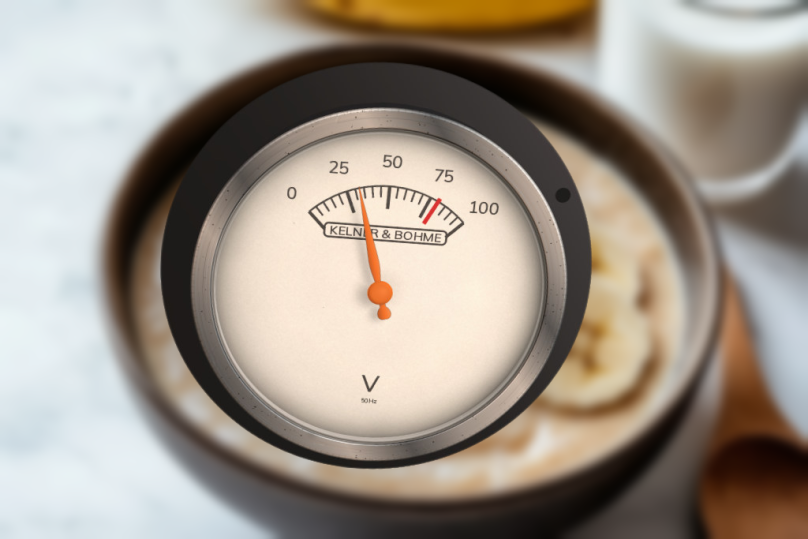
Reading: 32.5; V
